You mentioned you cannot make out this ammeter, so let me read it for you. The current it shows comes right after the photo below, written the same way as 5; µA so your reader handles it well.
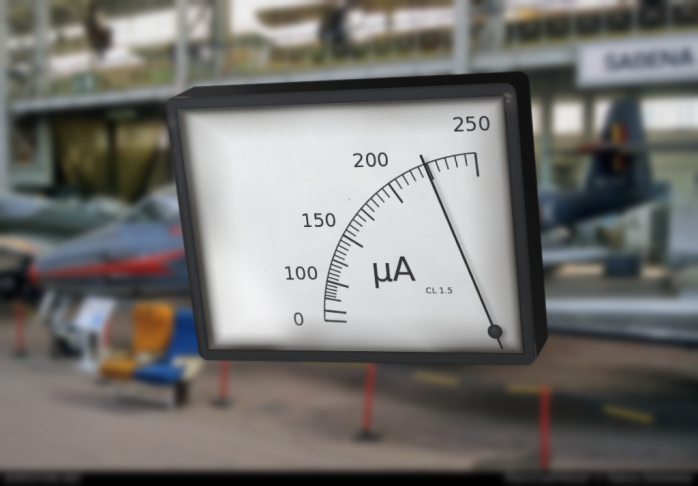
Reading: 225; µA
